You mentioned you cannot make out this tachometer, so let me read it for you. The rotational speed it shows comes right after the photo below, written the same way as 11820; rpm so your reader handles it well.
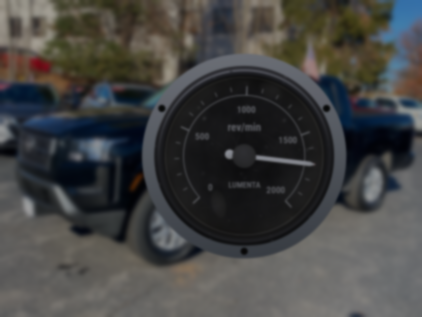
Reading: 1700; rpm
